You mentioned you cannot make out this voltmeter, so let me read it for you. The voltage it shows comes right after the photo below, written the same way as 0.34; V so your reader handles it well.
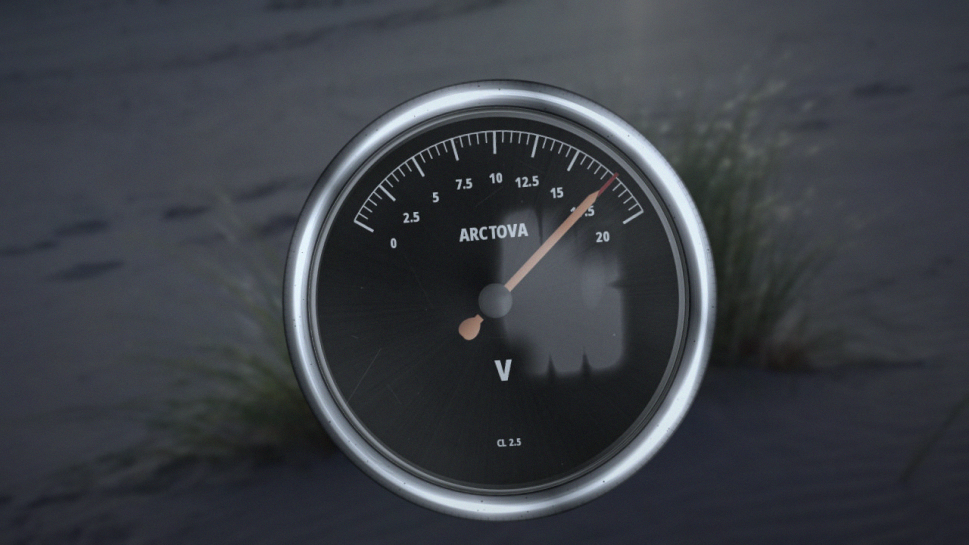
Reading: 17.5; V
